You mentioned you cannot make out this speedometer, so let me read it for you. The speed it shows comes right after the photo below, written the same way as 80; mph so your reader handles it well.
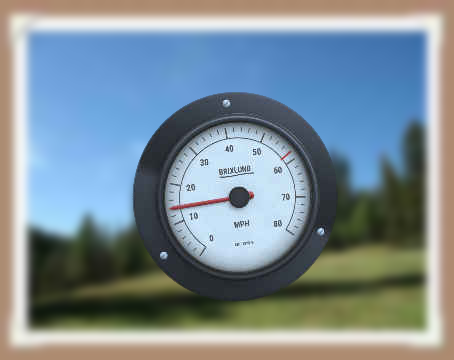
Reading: 14; mph
